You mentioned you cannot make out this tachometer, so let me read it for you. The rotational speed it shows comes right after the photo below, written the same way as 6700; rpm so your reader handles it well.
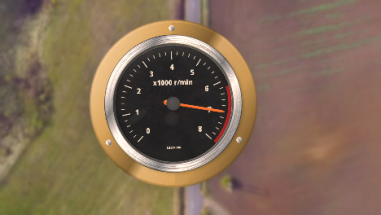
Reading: 7000; rpm
